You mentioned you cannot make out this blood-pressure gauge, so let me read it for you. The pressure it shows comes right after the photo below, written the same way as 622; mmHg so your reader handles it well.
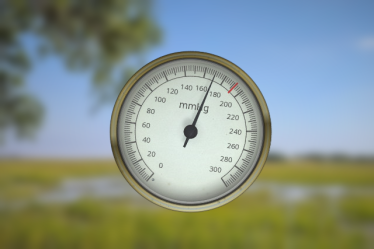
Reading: 170; mmHg
